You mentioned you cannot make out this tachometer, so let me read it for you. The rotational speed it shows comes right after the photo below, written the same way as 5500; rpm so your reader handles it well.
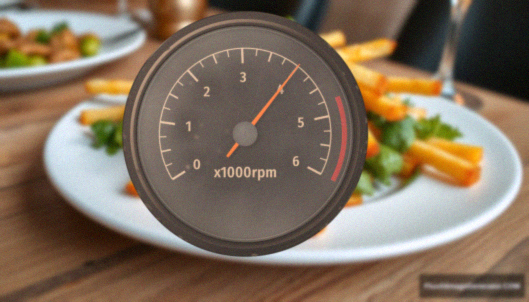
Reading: 4000; rpm
